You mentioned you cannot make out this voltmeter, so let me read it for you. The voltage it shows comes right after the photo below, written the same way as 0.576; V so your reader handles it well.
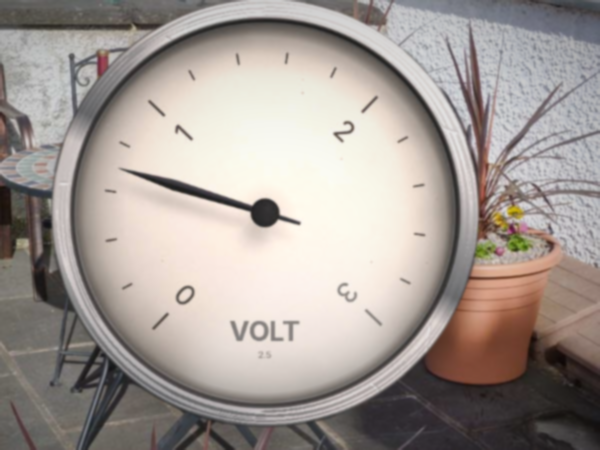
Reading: 0.7; V
